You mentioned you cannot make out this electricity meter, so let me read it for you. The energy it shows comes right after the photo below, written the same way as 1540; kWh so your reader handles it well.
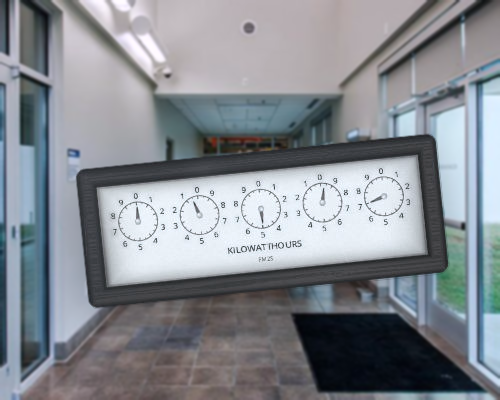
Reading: 497; kWh
